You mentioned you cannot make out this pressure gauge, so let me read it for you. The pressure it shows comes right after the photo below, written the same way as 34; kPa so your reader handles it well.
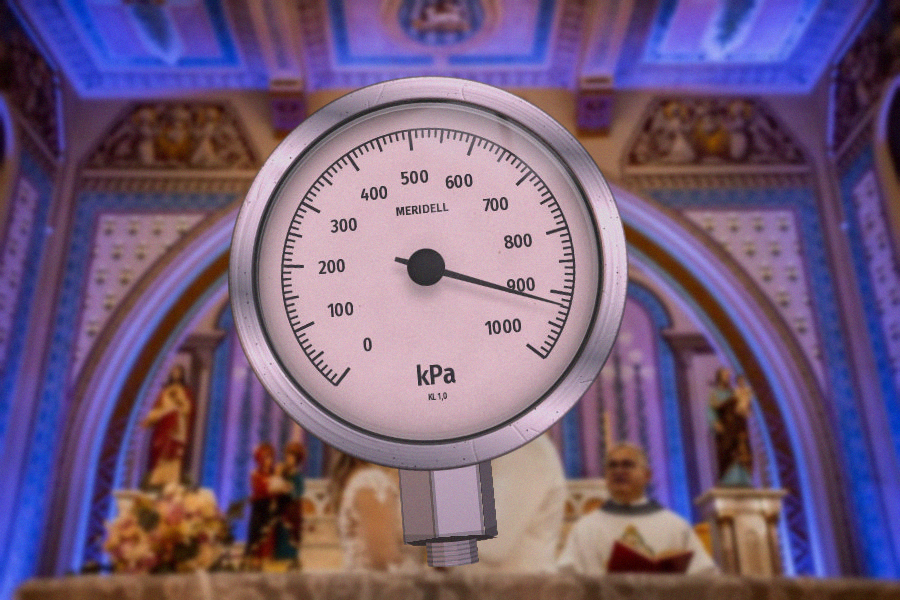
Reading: 920; kPa
